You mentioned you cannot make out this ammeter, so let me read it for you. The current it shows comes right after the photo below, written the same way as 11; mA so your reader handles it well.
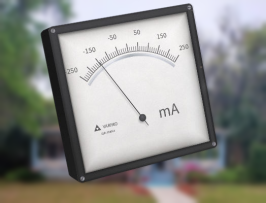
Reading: -150; mA
